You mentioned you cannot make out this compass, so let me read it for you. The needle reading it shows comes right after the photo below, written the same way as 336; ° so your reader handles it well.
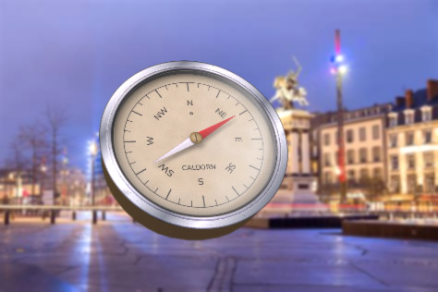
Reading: 60; °
